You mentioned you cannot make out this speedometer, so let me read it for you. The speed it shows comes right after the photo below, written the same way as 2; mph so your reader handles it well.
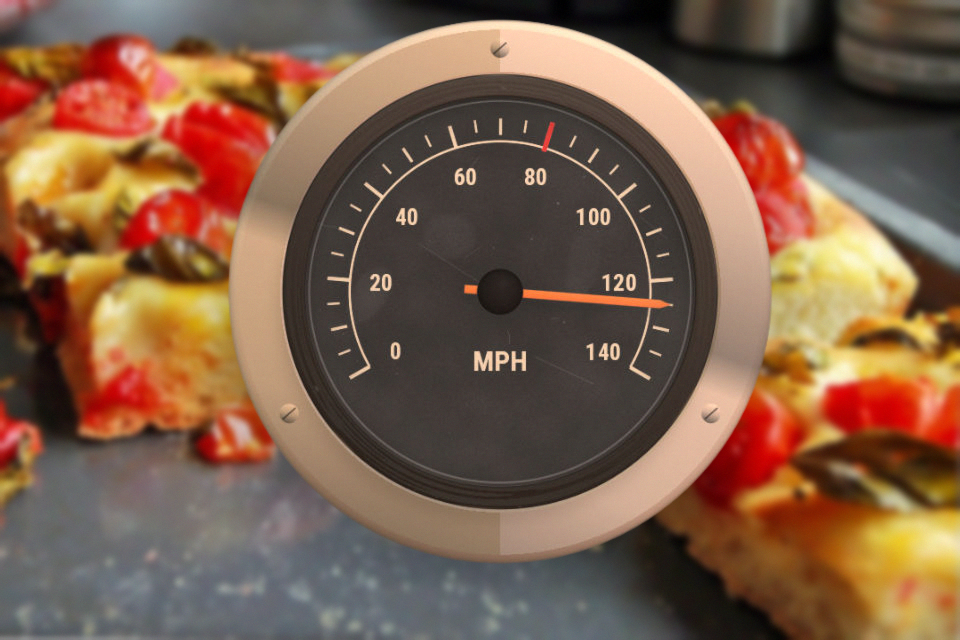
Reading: 125; mph
